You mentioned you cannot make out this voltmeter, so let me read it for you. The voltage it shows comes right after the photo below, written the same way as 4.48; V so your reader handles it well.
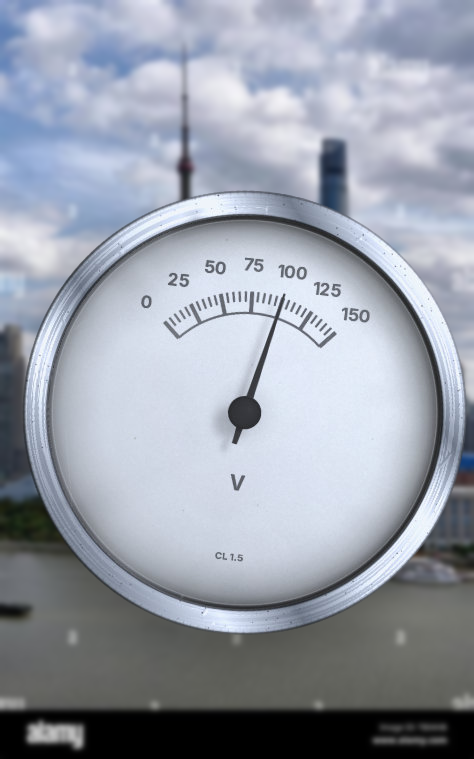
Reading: 100; V
